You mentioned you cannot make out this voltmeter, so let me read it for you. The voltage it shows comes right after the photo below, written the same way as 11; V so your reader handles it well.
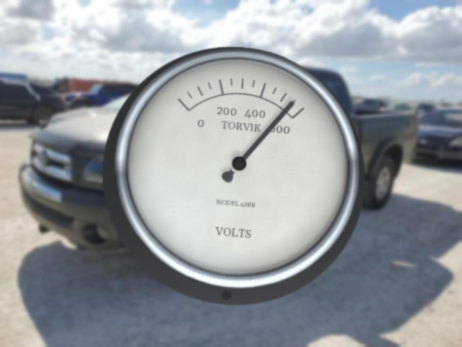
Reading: 550; V
